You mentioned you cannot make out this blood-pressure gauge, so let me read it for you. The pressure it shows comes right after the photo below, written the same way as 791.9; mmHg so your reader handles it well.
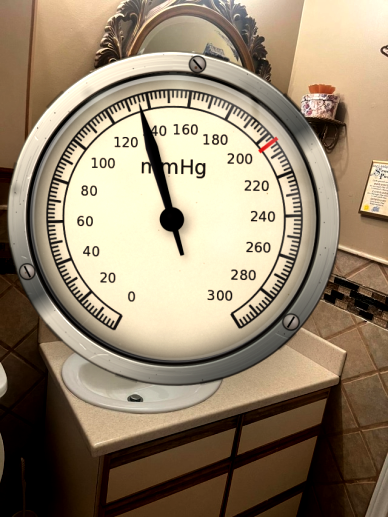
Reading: 136; mmHg
